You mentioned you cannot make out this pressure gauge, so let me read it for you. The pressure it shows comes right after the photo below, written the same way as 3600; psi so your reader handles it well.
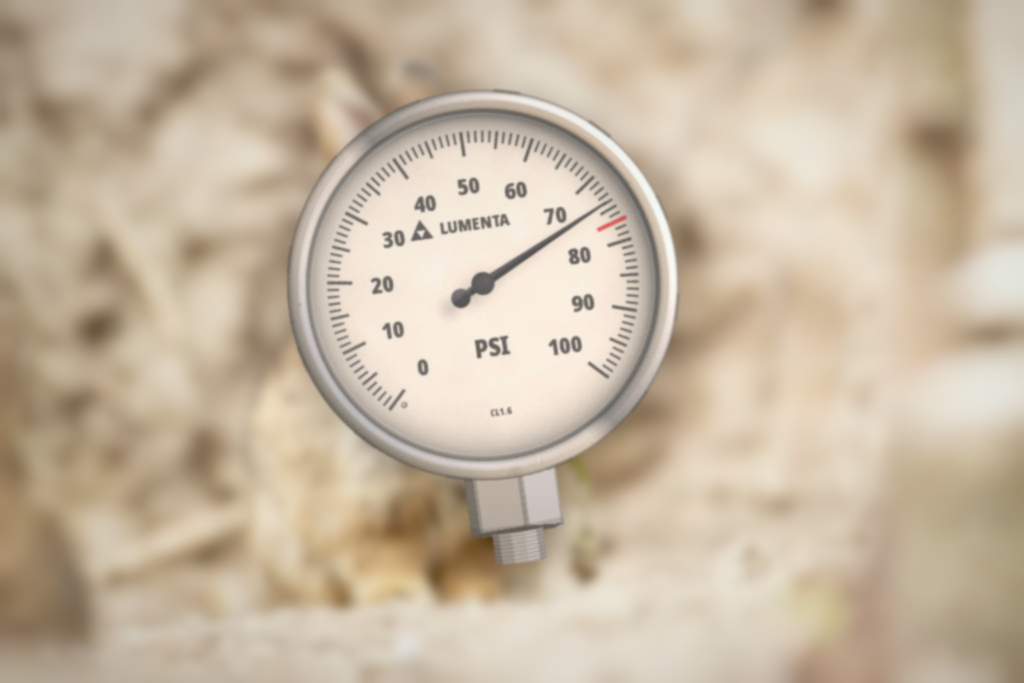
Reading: 74; psi
